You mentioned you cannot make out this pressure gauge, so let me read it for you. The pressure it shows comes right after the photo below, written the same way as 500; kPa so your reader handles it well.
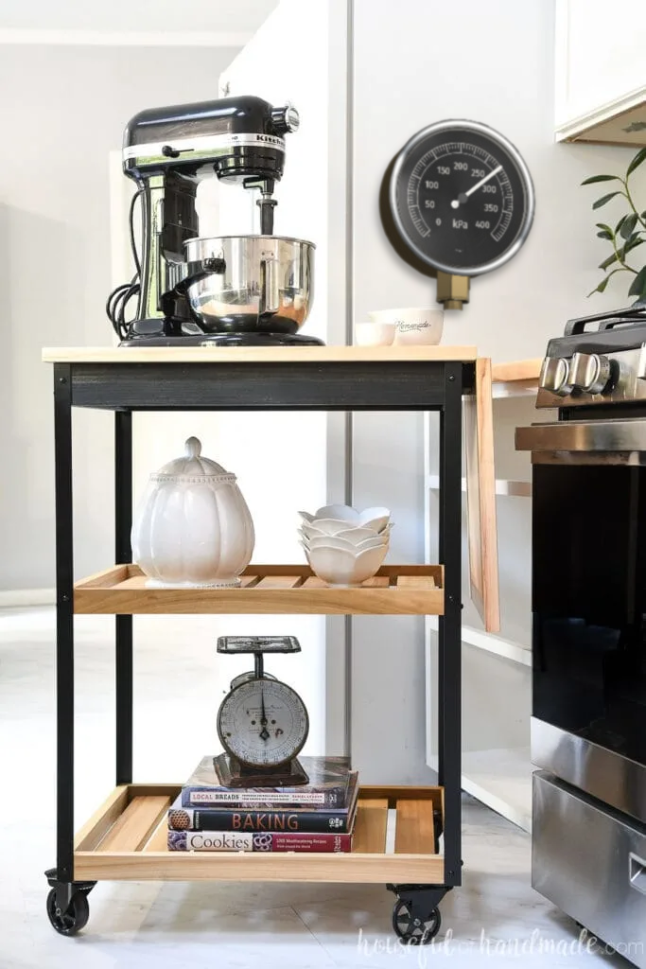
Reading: 275; kPa
